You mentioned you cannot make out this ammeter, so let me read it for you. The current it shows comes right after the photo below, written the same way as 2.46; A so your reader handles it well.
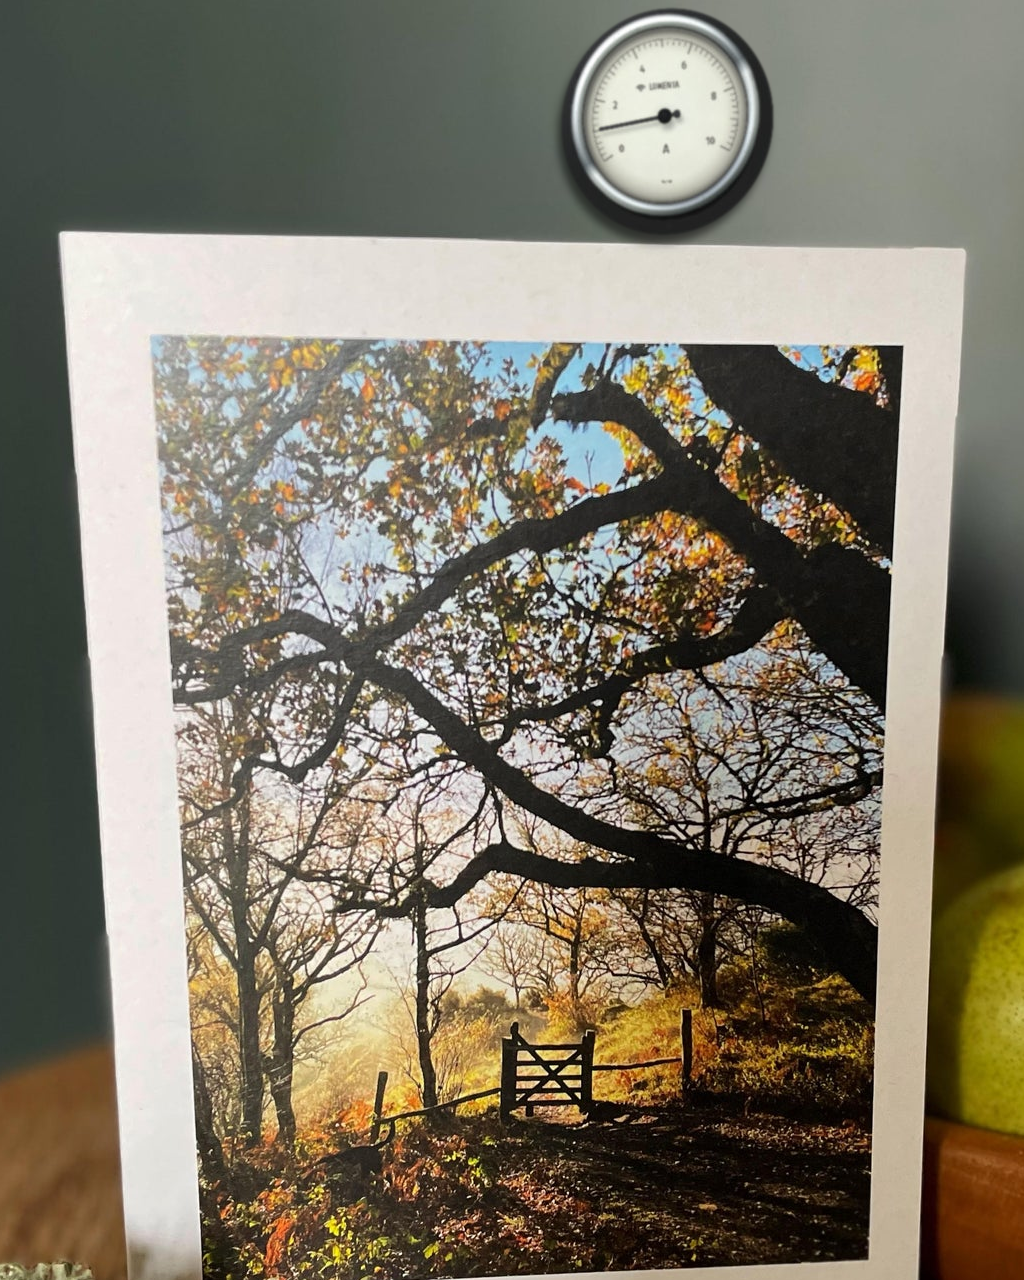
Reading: 1; A
